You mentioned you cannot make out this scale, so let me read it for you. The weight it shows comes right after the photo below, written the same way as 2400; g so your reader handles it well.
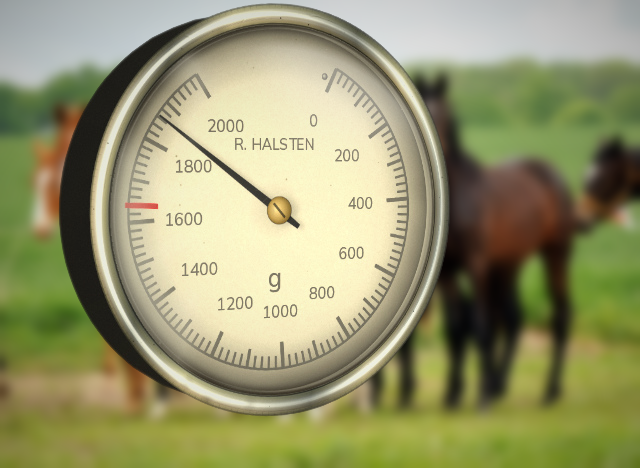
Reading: 1860; g
